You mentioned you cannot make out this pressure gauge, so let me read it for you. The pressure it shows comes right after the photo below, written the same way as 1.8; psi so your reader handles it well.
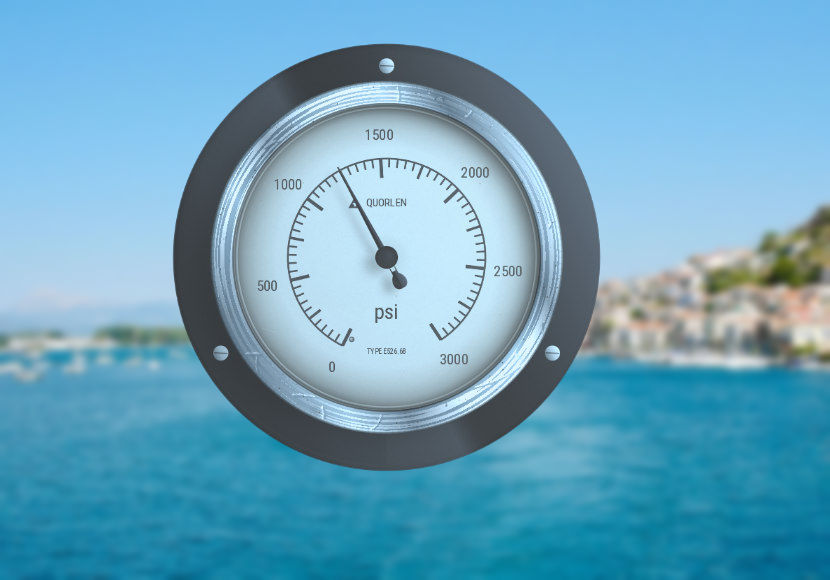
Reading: 1250; psi
